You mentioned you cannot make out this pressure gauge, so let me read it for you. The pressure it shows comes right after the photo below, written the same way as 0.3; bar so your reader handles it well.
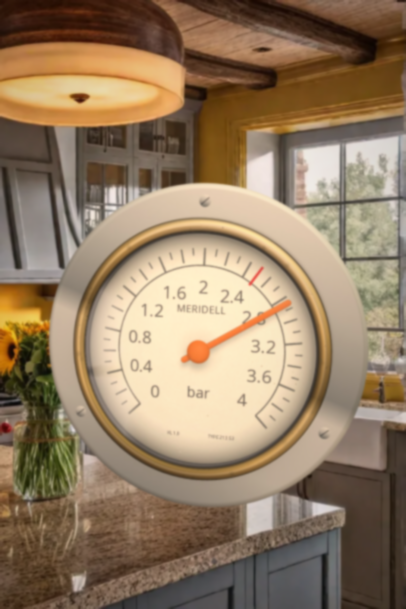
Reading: 2.85; bar
